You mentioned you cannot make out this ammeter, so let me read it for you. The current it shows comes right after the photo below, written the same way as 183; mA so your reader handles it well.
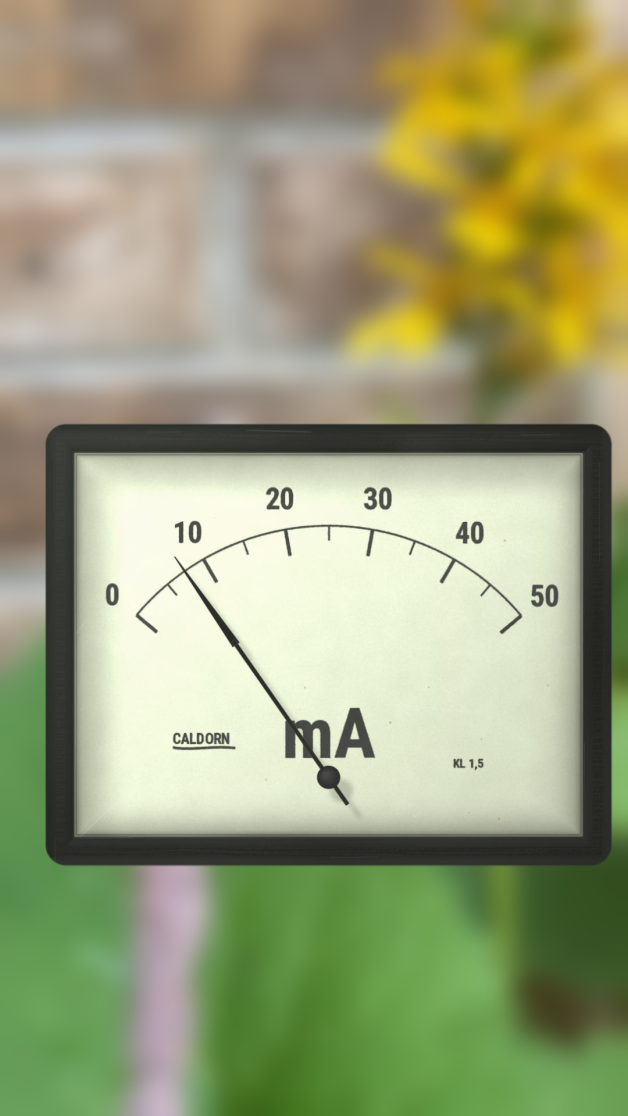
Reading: 7.5; mA
